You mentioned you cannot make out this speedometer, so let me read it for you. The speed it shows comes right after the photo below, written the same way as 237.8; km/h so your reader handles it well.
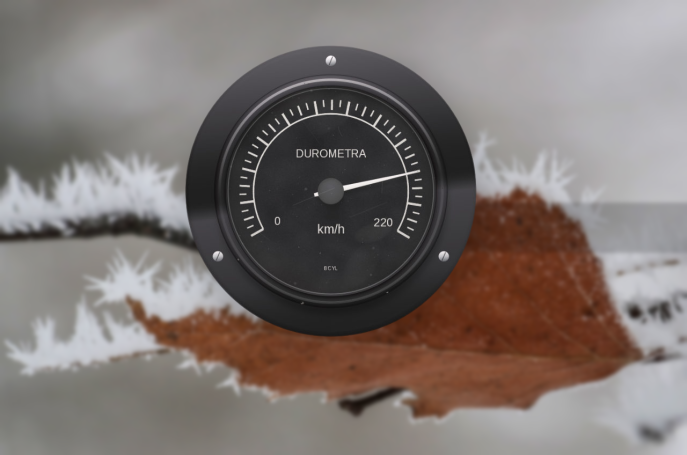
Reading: 180; km/h
